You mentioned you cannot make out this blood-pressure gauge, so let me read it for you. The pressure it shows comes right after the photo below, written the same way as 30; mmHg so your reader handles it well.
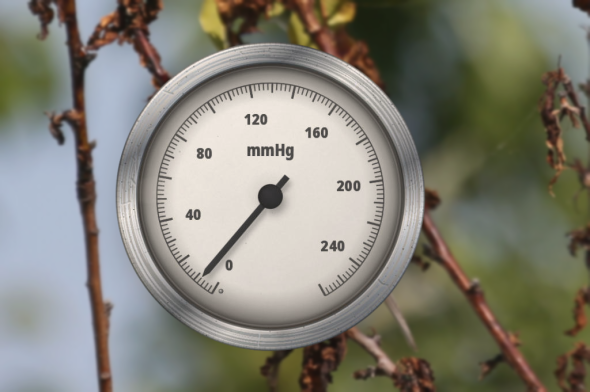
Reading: 8; mmHg
